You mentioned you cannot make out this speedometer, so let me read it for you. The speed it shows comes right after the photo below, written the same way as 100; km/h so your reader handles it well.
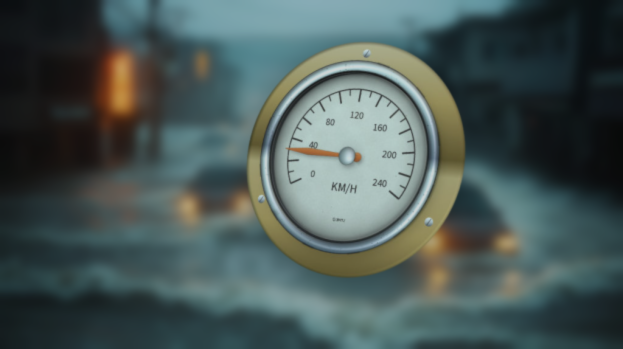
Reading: 30; km/h
